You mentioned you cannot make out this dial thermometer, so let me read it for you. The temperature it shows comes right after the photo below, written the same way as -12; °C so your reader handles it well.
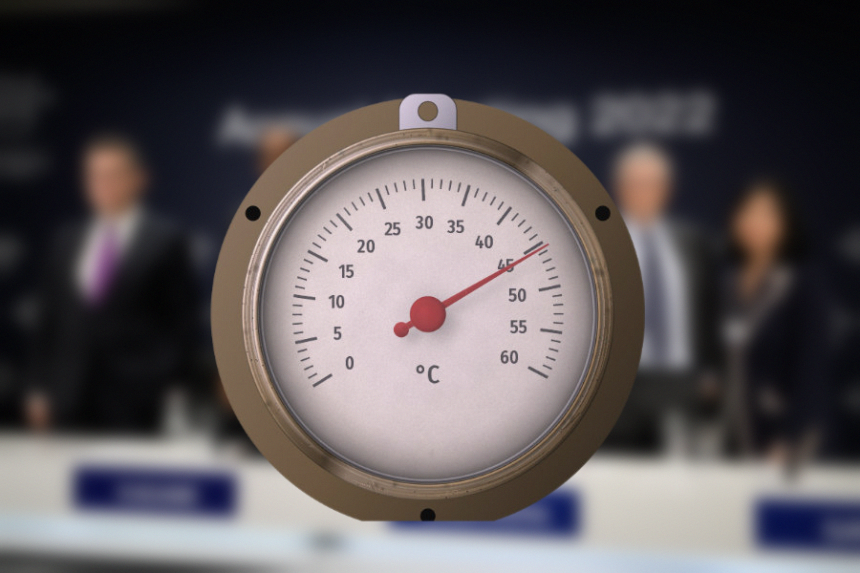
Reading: 45.5; °C
